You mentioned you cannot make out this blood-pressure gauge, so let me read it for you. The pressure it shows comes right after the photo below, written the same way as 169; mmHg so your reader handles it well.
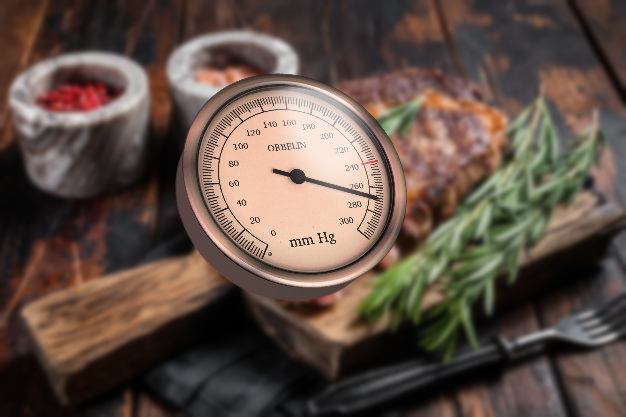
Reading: 270; mmHg
